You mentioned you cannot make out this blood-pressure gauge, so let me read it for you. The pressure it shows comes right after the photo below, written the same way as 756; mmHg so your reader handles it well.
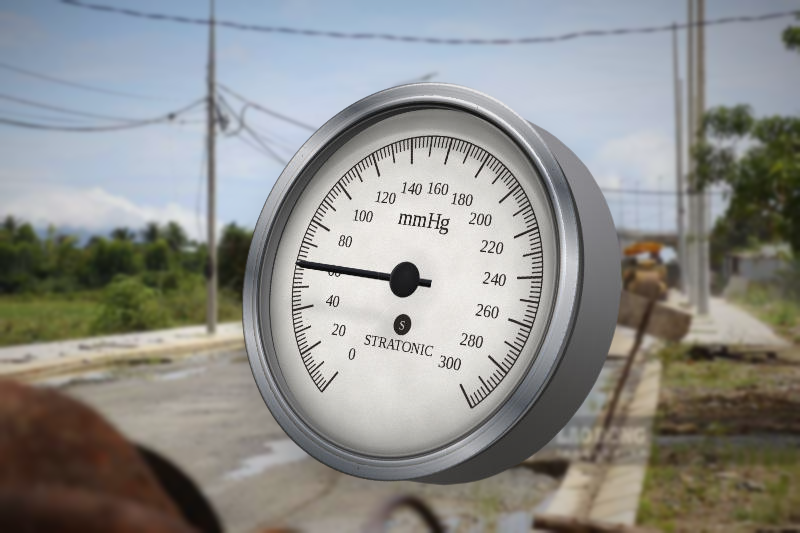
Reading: 60; mmHg
